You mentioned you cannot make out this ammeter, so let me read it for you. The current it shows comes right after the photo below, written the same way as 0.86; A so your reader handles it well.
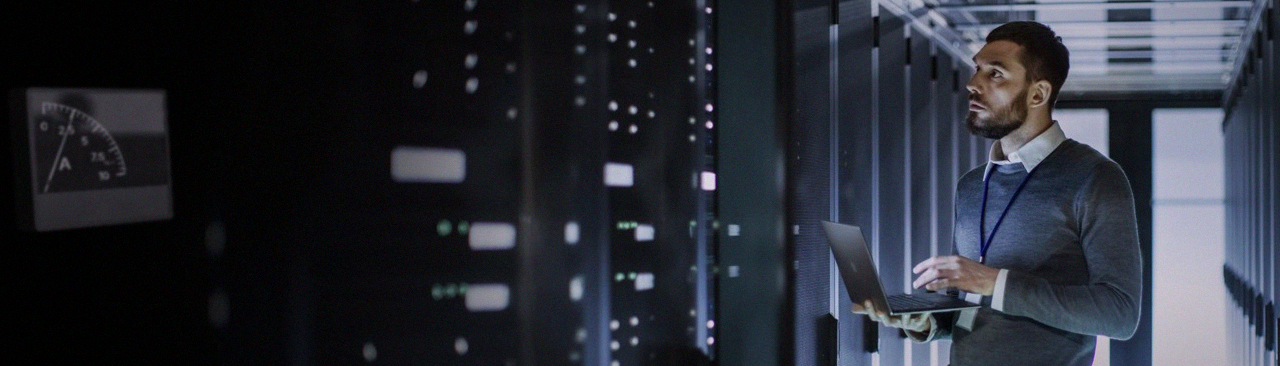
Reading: 2.5; A
